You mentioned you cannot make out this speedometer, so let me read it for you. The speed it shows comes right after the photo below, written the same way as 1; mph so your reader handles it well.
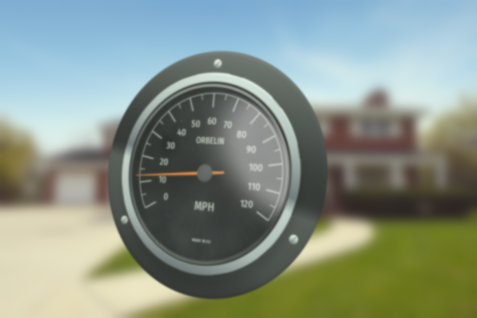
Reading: 12.5; mph
